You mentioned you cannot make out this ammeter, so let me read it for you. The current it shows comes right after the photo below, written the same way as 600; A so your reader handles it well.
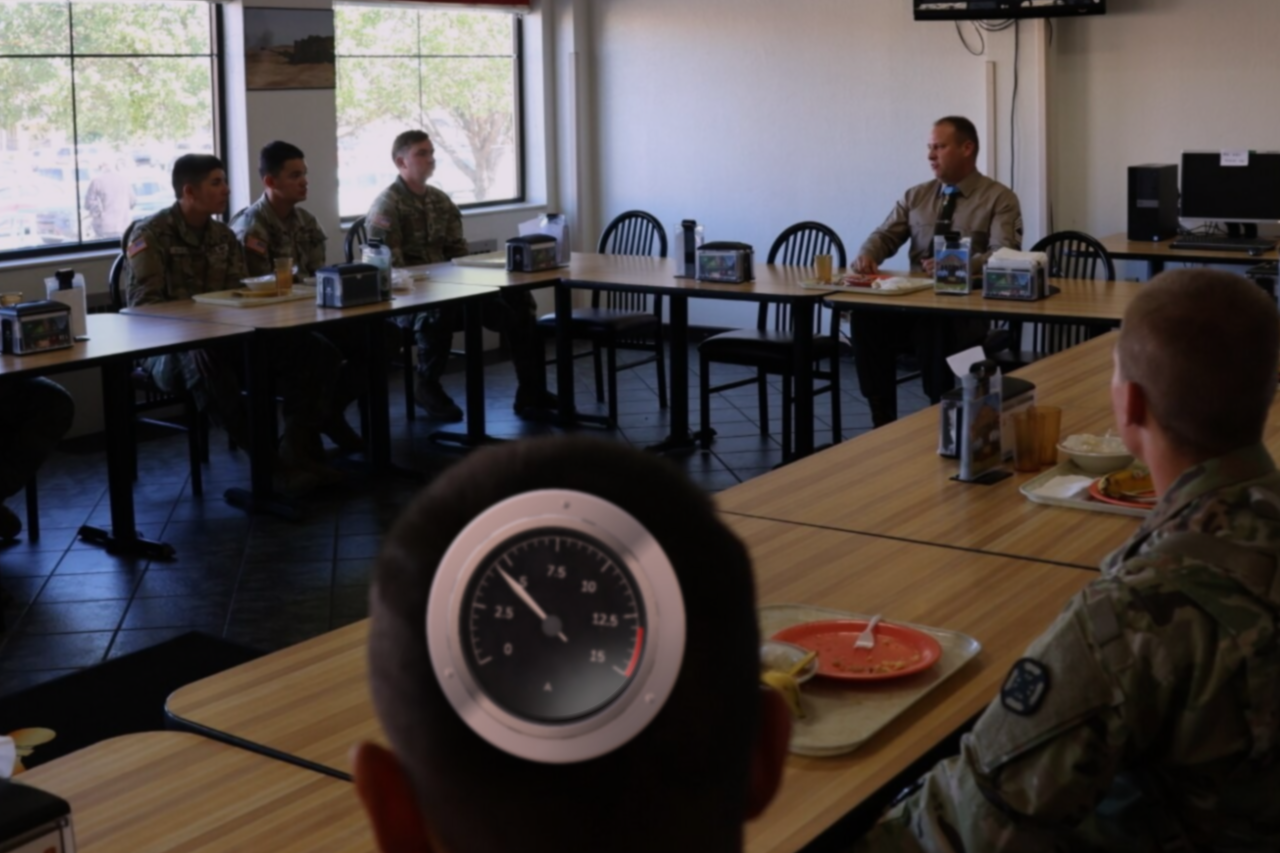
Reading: 4.5; A
